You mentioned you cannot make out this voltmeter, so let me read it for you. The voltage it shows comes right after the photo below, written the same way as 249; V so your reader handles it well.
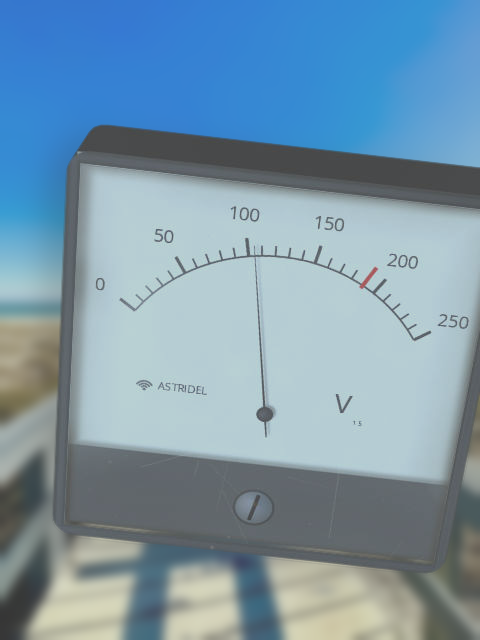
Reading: 105; V
